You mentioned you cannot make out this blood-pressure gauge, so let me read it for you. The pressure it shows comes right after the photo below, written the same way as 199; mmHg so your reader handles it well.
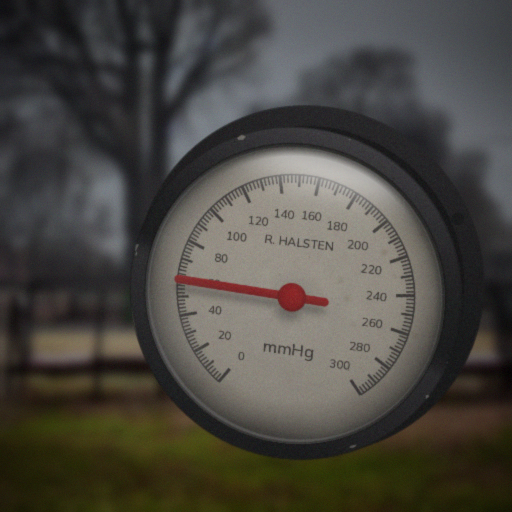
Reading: 60; mmHg
